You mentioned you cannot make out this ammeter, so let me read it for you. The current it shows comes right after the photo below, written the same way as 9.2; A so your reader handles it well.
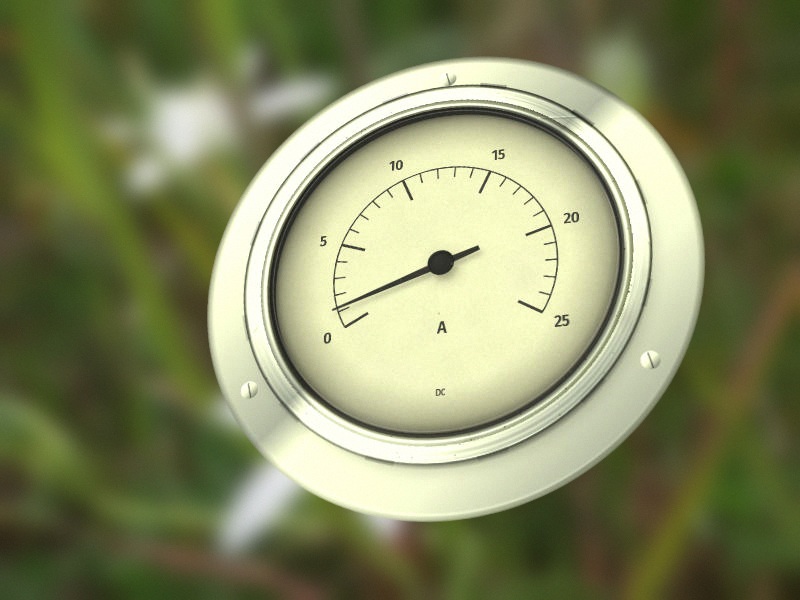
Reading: 1; A
